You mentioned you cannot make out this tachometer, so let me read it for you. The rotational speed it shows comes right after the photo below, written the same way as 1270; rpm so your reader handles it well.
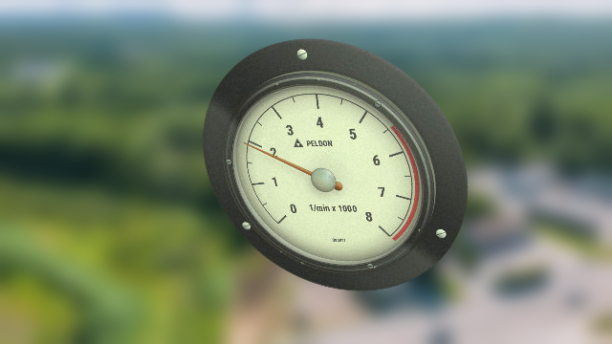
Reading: 2000; rpm
